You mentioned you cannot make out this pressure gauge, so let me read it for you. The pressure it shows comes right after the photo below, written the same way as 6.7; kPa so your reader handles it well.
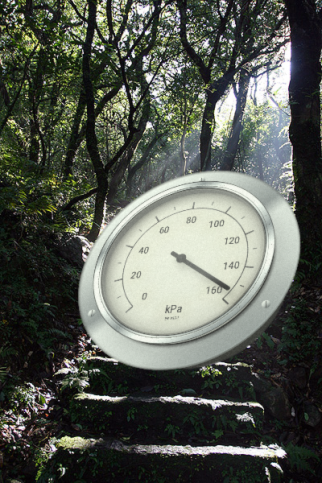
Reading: 155; kPa
